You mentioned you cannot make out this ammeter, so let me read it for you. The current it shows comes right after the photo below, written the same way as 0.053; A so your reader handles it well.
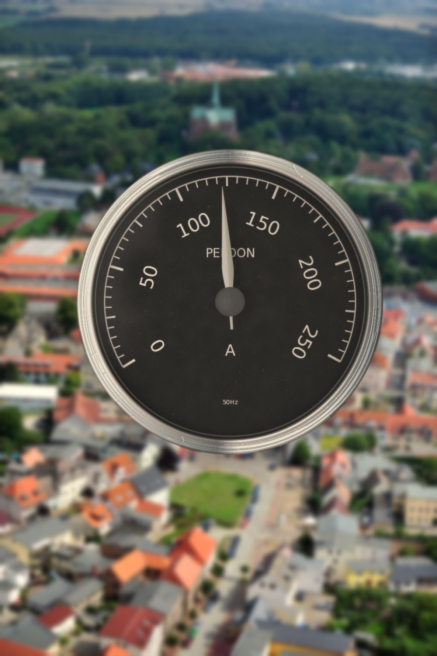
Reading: 122.5; A
